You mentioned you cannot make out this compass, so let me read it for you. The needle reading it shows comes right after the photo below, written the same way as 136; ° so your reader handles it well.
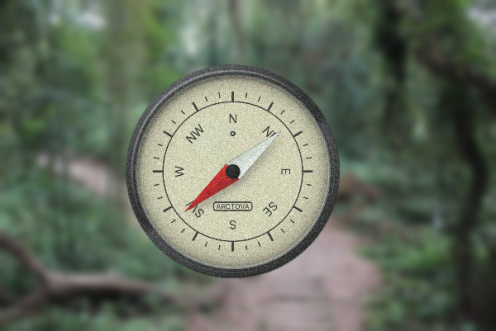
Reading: 230; °
